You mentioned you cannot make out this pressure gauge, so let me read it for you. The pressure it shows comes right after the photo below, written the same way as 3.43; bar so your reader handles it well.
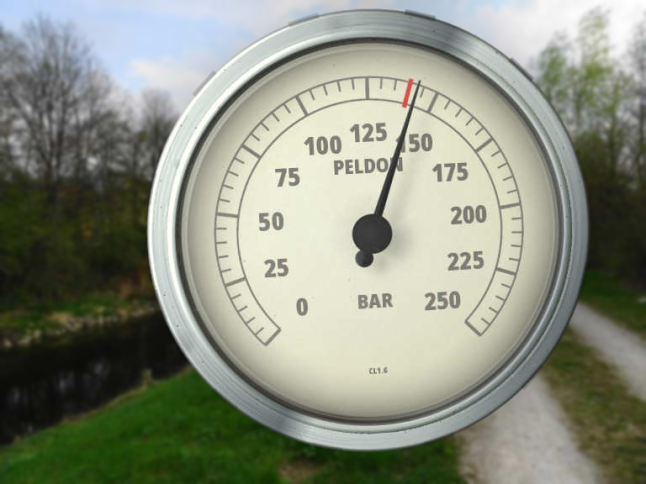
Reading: 142.5; bar
